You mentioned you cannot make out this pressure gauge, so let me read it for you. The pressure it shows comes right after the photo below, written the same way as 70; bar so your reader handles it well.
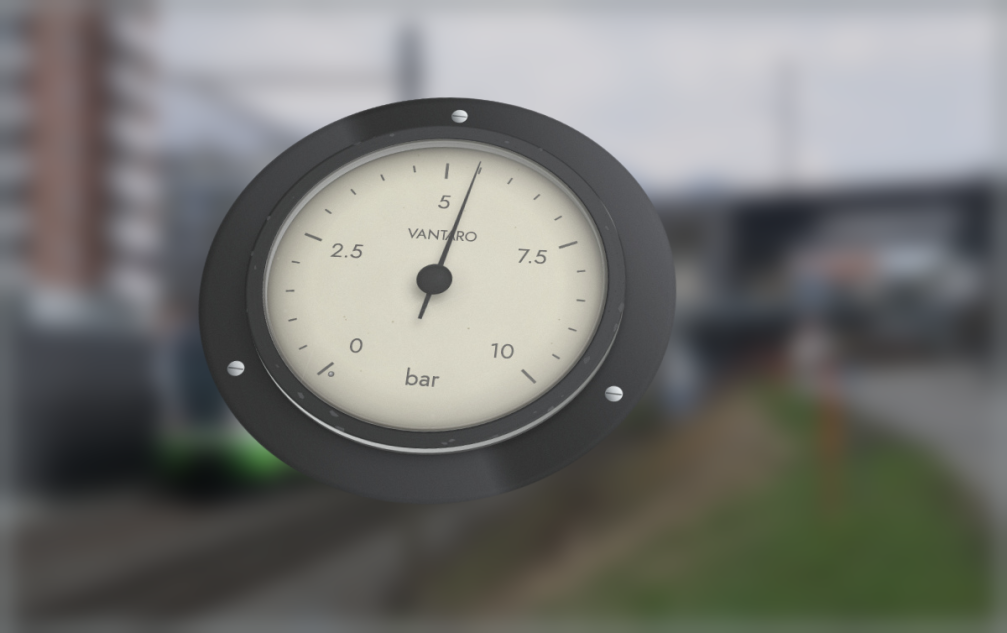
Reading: 5.5; bar
